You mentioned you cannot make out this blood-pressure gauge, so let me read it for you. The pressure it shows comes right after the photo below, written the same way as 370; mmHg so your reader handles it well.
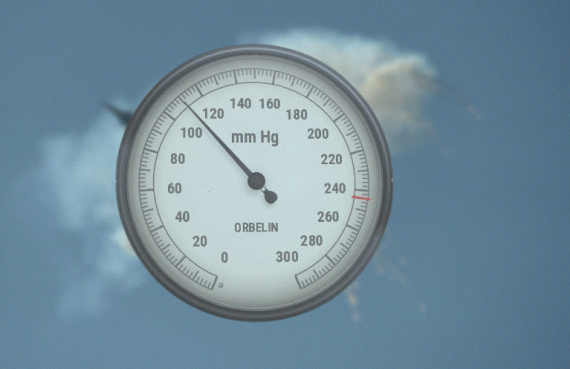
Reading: 110; mmHg
